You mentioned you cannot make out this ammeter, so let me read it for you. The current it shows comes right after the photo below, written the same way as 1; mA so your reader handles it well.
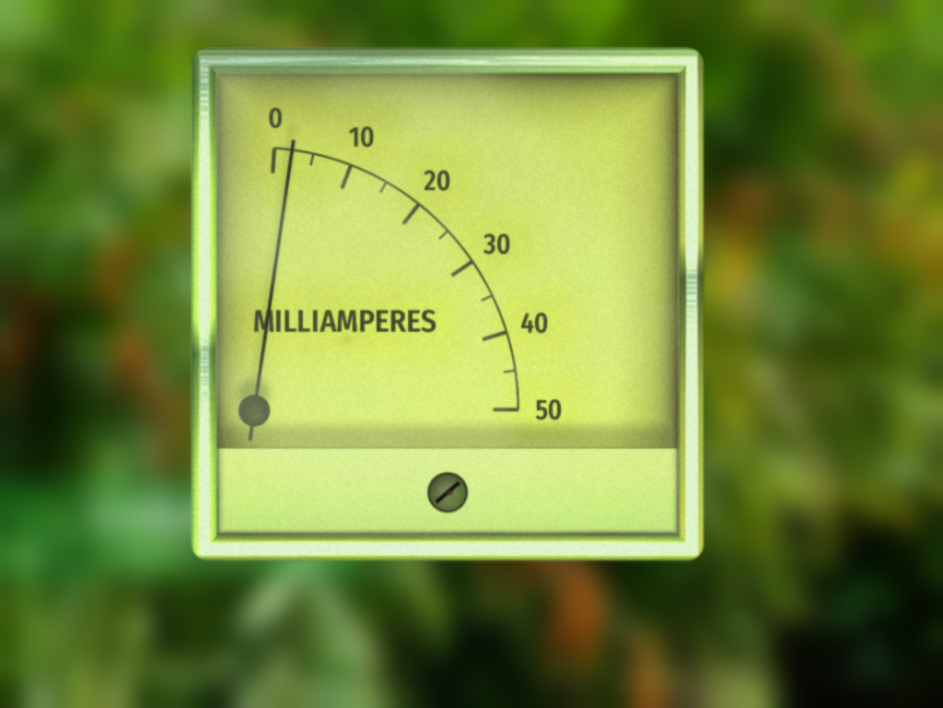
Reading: 2.5; mA
